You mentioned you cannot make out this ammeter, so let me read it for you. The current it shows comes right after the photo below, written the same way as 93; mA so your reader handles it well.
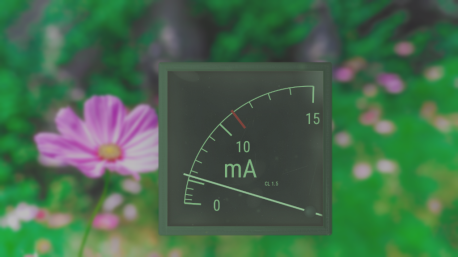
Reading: 5.5; mA
